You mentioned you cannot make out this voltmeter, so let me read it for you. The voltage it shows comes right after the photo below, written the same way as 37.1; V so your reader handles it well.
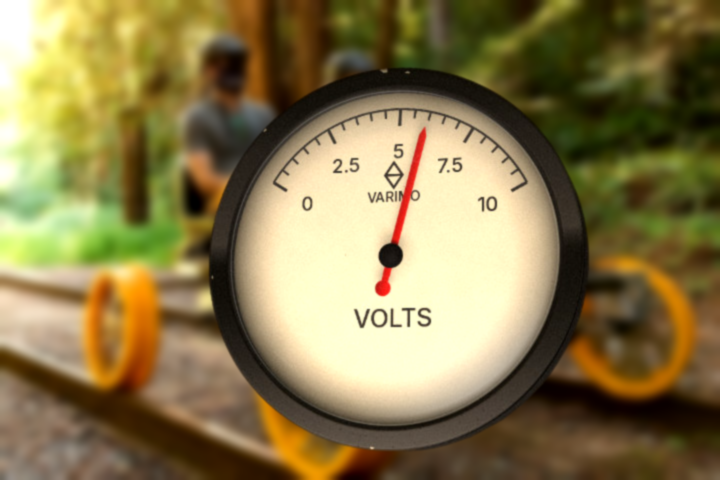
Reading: 6; V
